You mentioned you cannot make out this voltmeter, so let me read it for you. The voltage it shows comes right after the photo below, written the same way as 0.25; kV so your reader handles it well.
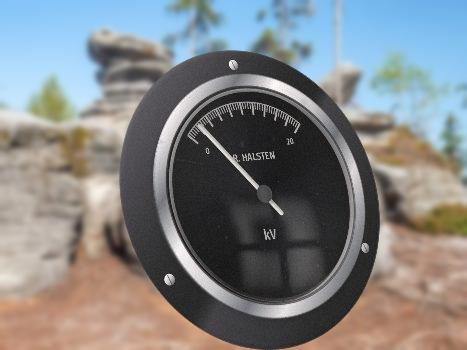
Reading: 2; kV
